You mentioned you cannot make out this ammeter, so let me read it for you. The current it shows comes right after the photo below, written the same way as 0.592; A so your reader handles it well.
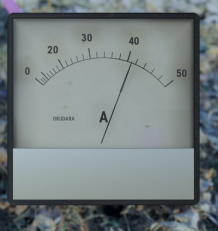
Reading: 41; A
